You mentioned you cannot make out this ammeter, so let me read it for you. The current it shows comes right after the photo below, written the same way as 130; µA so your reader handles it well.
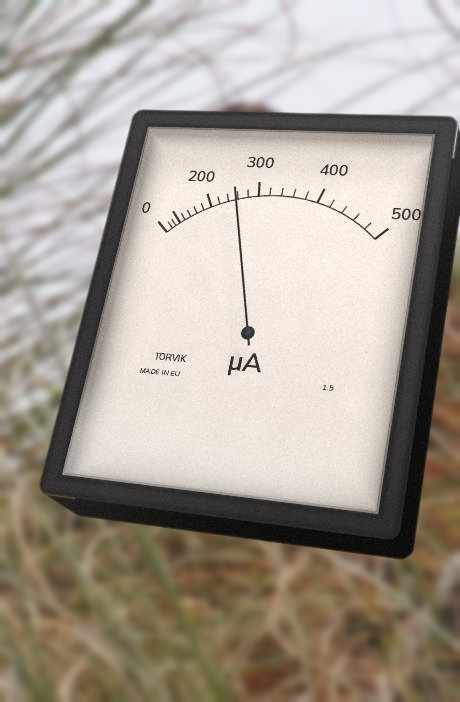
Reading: 260; µA
